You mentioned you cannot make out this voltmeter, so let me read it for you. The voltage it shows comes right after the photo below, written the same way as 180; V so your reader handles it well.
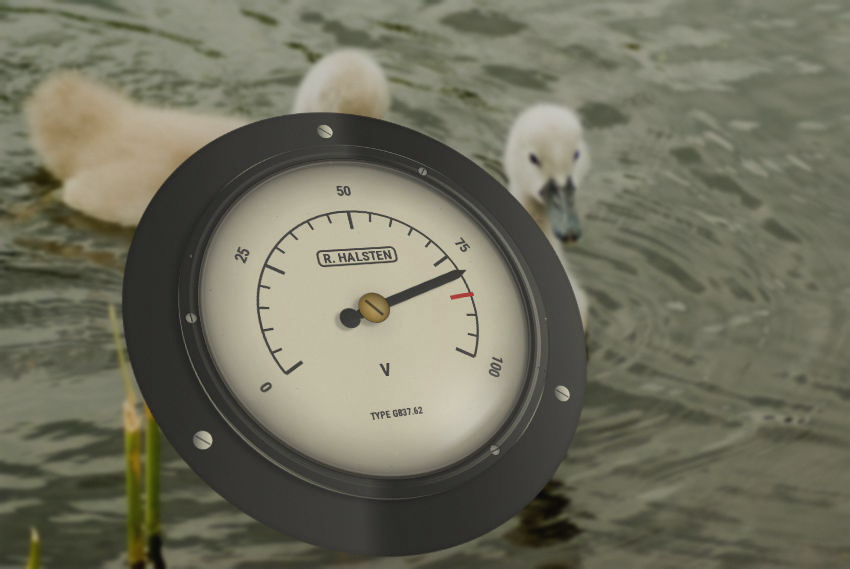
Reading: 80; V
